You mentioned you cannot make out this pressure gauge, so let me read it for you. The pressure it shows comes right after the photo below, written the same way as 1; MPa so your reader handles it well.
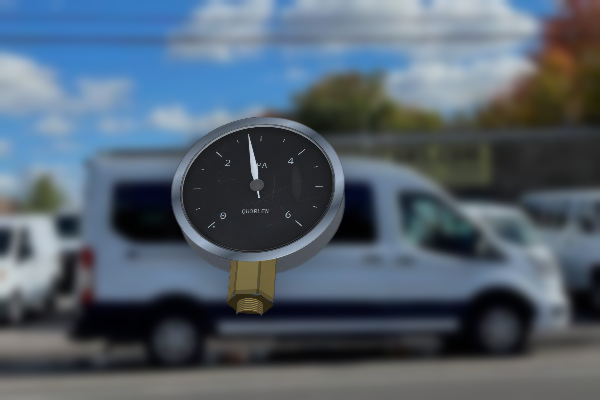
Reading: 2.75; MPa
